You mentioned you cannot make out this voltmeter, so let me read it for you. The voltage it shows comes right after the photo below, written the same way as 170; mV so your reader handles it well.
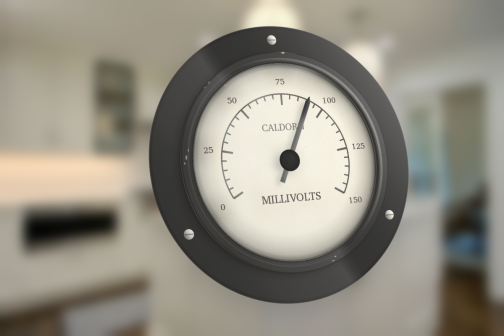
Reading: 90; mV
